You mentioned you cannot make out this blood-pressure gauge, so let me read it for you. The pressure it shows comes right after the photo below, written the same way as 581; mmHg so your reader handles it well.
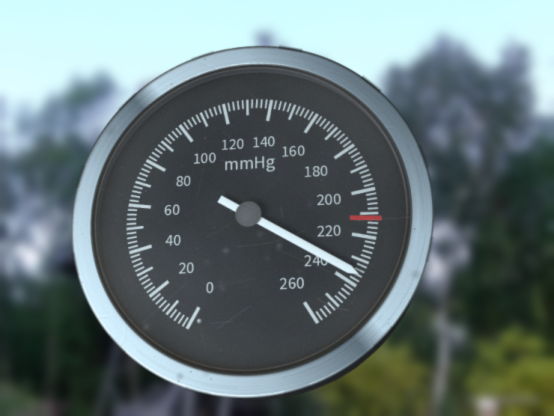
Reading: 236; mmHg
